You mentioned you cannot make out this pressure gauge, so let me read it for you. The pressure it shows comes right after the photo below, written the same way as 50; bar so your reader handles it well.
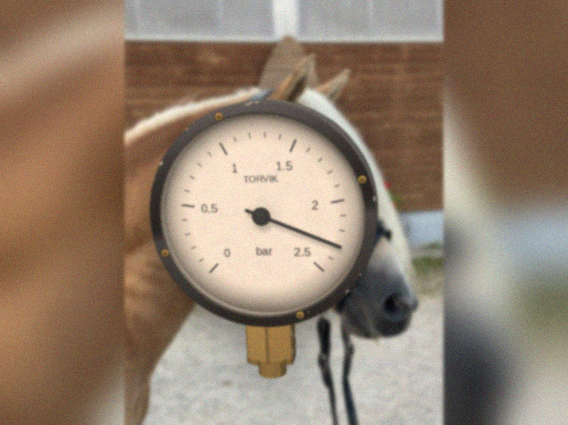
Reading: 2.3; bar
